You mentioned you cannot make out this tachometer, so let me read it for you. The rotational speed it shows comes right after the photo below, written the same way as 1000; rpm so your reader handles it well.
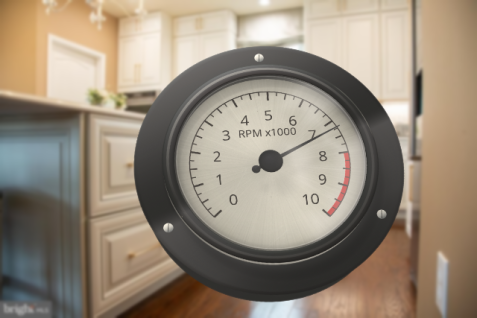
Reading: 7250; rpm
